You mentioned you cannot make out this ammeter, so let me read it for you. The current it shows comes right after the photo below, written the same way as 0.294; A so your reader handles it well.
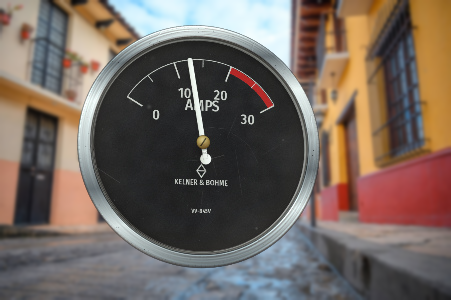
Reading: 12.5; A
